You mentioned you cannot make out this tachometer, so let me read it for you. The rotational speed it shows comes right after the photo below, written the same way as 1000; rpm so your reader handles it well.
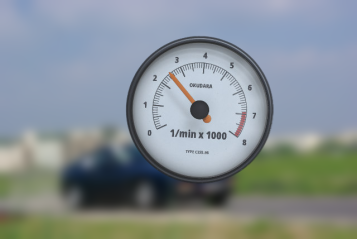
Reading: 2500; rpm
